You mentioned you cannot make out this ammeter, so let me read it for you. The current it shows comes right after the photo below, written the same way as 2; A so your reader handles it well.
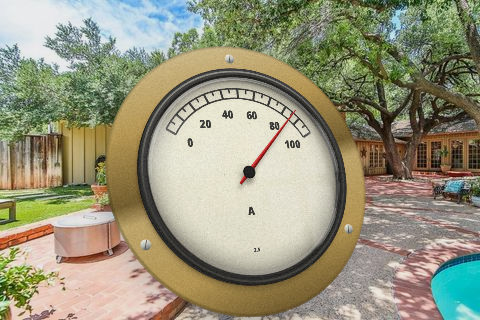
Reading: 85; A
